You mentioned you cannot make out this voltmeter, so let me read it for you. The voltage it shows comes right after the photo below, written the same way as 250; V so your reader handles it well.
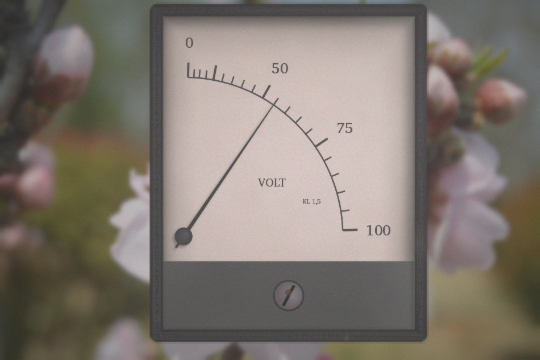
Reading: 55; V
